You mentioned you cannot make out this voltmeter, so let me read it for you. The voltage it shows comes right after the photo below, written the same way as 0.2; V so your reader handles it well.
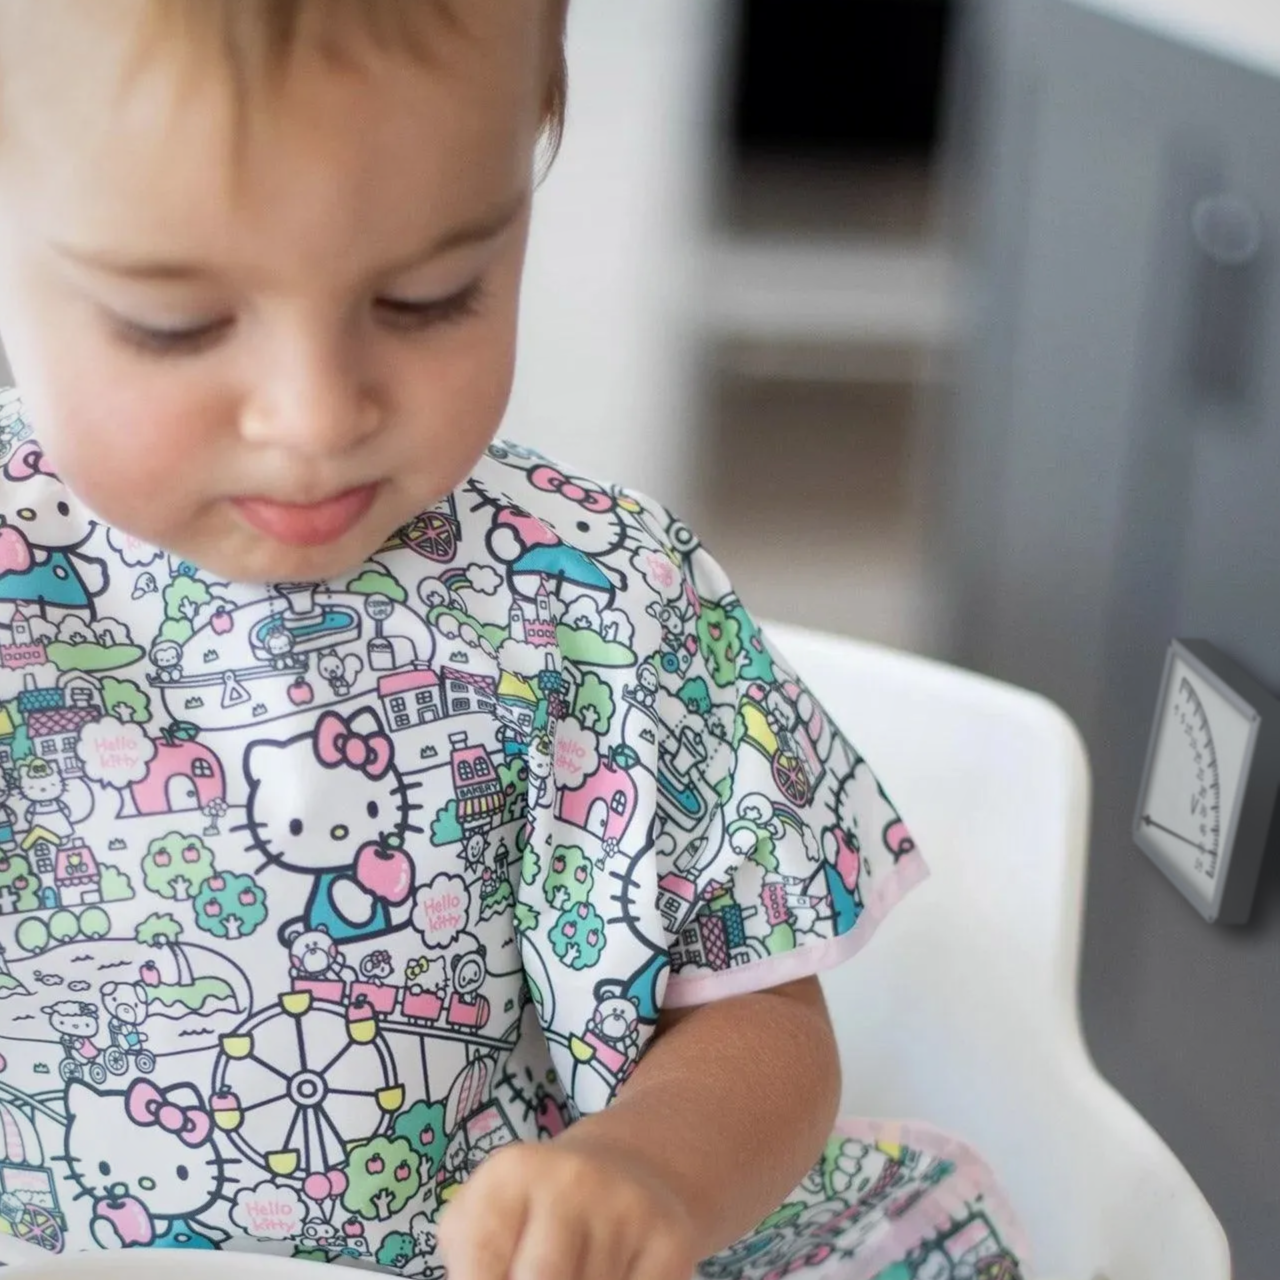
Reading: 45; V
